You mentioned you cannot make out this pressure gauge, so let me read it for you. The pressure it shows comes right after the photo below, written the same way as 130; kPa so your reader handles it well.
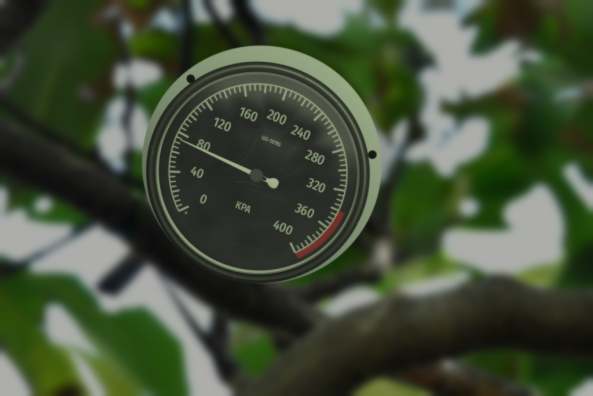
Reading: 75; kPa
